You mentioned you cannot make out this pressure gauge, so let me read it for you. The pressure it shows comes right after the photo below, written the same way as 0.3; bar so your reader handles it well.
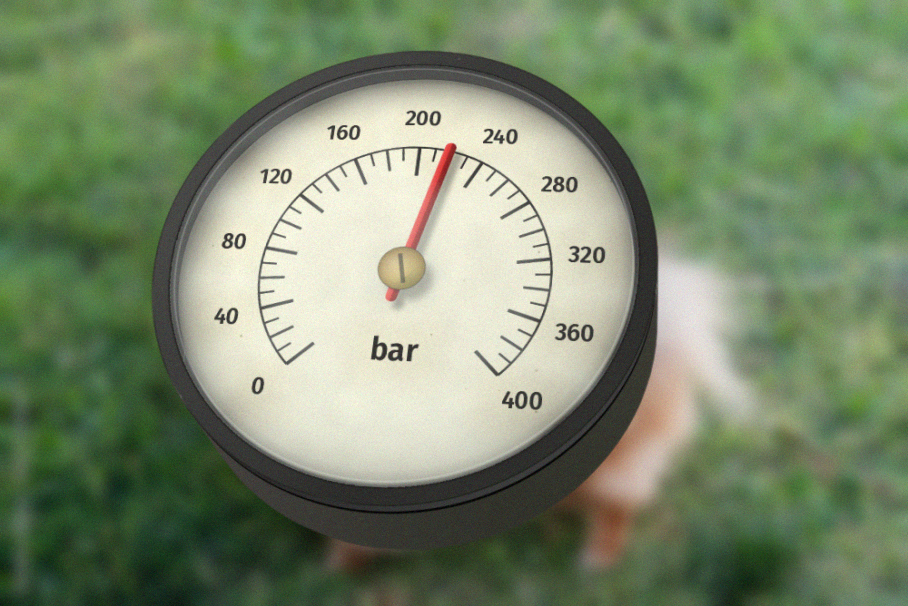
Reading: 220; bar
